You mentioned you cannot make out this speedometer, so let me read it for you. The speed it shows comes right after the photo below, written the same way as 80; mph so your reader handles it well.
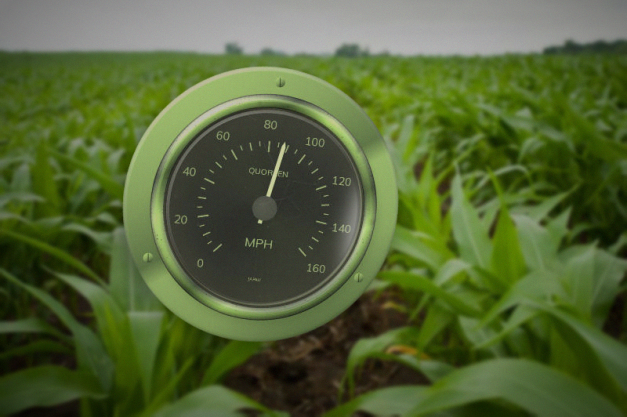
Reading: 87.5; mph
